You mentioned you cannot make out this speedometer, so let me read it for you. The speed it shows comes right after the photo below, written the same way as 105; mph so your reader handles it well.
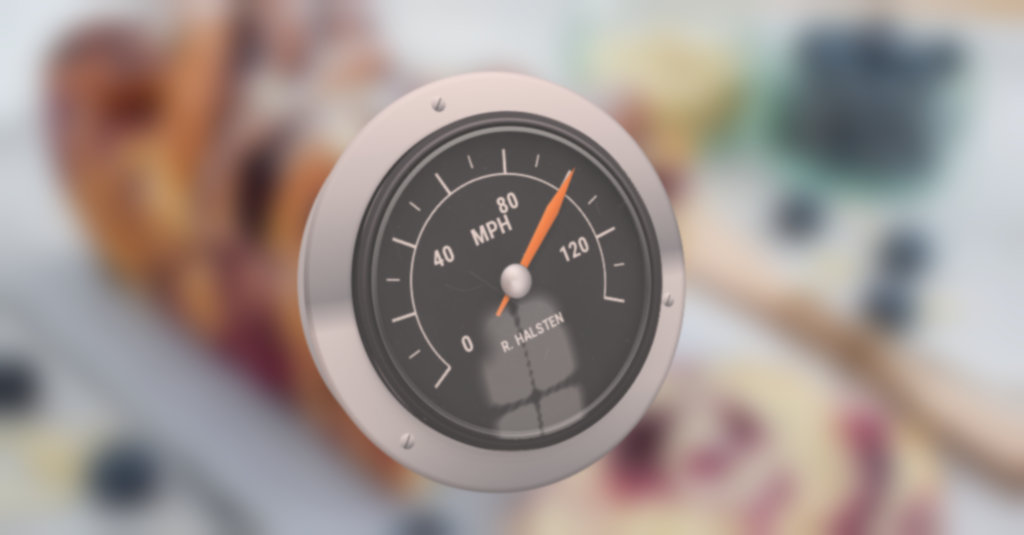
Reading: 100; mph
